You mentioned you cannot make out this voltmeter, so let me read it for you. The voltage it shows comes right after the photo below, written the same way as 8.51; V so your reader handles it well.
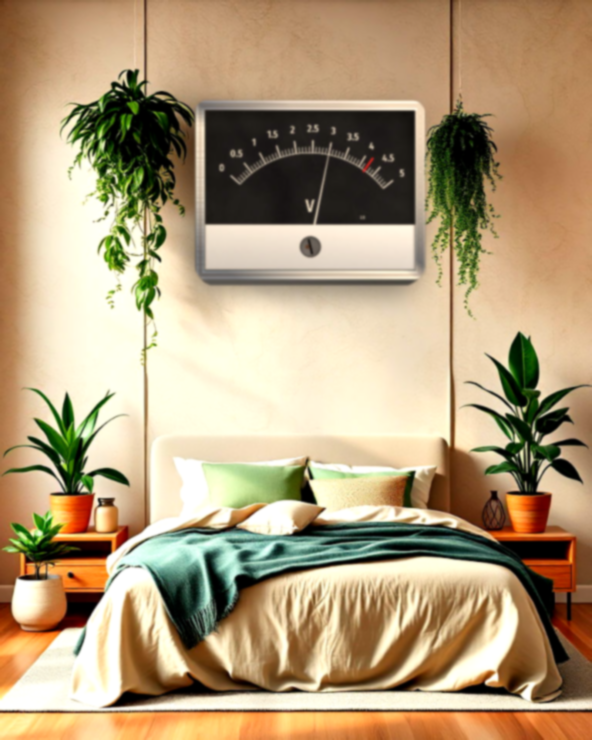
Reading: 3; V
